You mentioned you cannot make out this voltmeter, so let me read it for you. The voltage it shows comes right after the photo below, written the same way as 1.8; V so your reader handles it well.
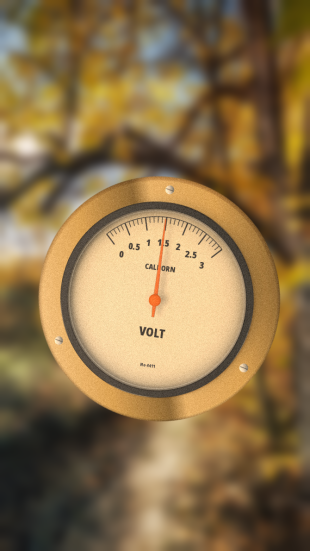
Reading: 1.5; V
